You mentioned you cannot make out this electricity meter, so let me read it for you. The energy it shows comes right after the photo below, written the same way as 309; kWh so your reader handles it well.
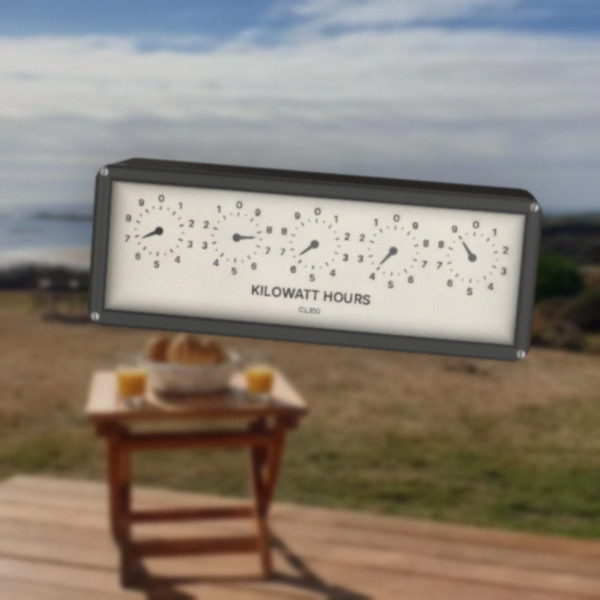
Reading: 67639; kWh
